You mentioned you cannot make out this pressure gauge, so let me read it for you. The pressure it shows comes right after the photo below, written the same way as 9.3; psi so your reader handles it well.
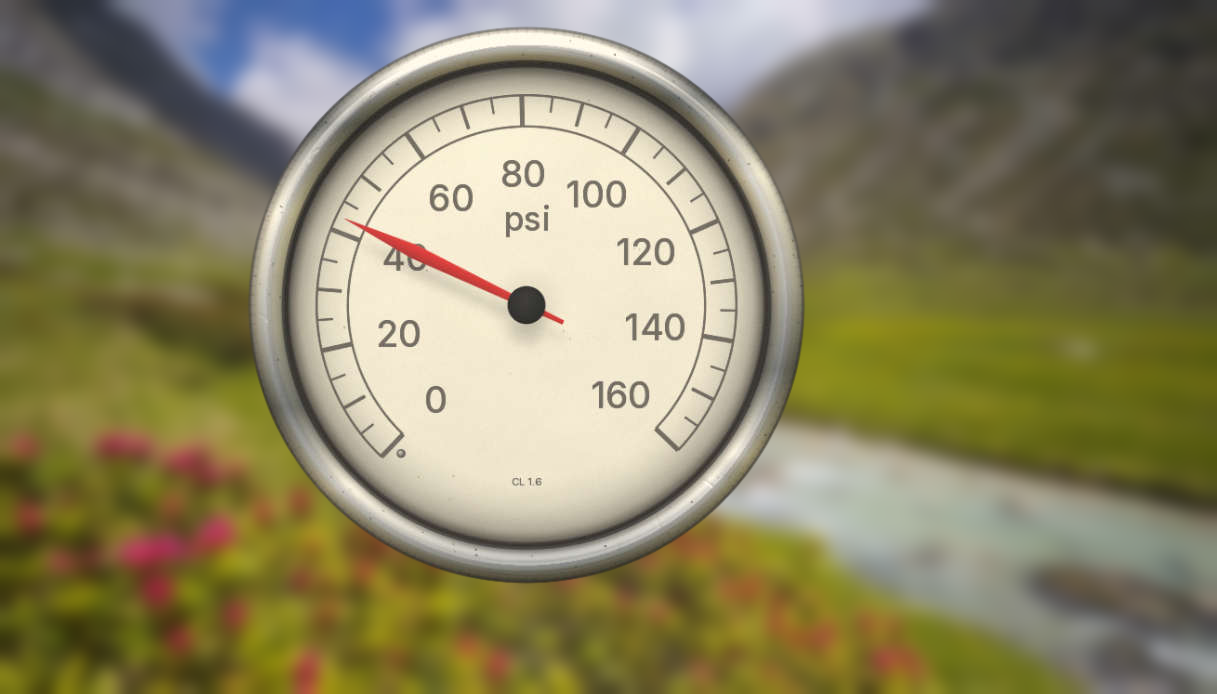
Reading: 42.5; psi
